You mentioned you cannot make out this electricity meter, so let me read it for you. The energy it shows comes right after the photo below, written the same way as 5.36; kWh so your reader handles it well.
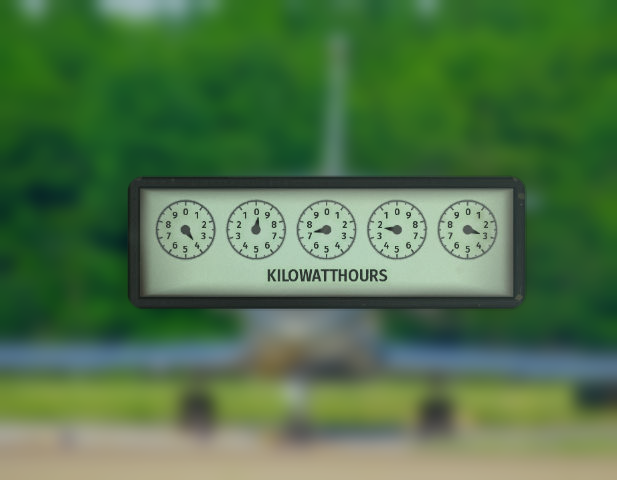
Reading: 39723; kWh
